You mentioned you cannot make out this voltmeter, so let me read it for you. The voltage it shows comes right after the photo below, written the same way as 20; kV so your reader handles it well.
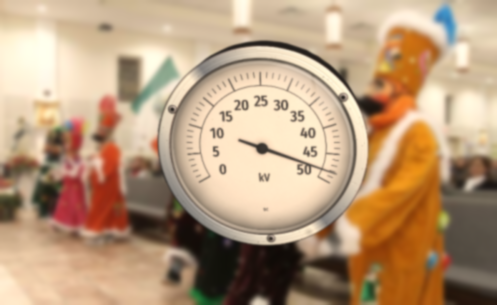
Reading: 48; kV
